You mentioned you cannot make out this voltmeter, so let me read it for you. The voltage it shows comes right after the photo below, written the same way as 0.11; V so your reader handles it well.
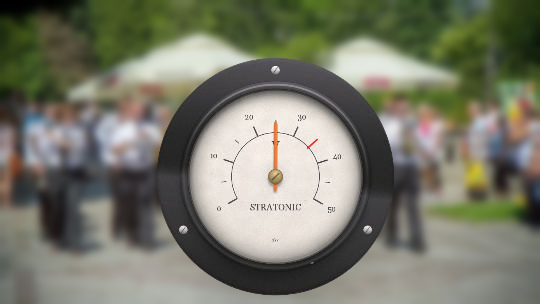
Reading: 25; V
